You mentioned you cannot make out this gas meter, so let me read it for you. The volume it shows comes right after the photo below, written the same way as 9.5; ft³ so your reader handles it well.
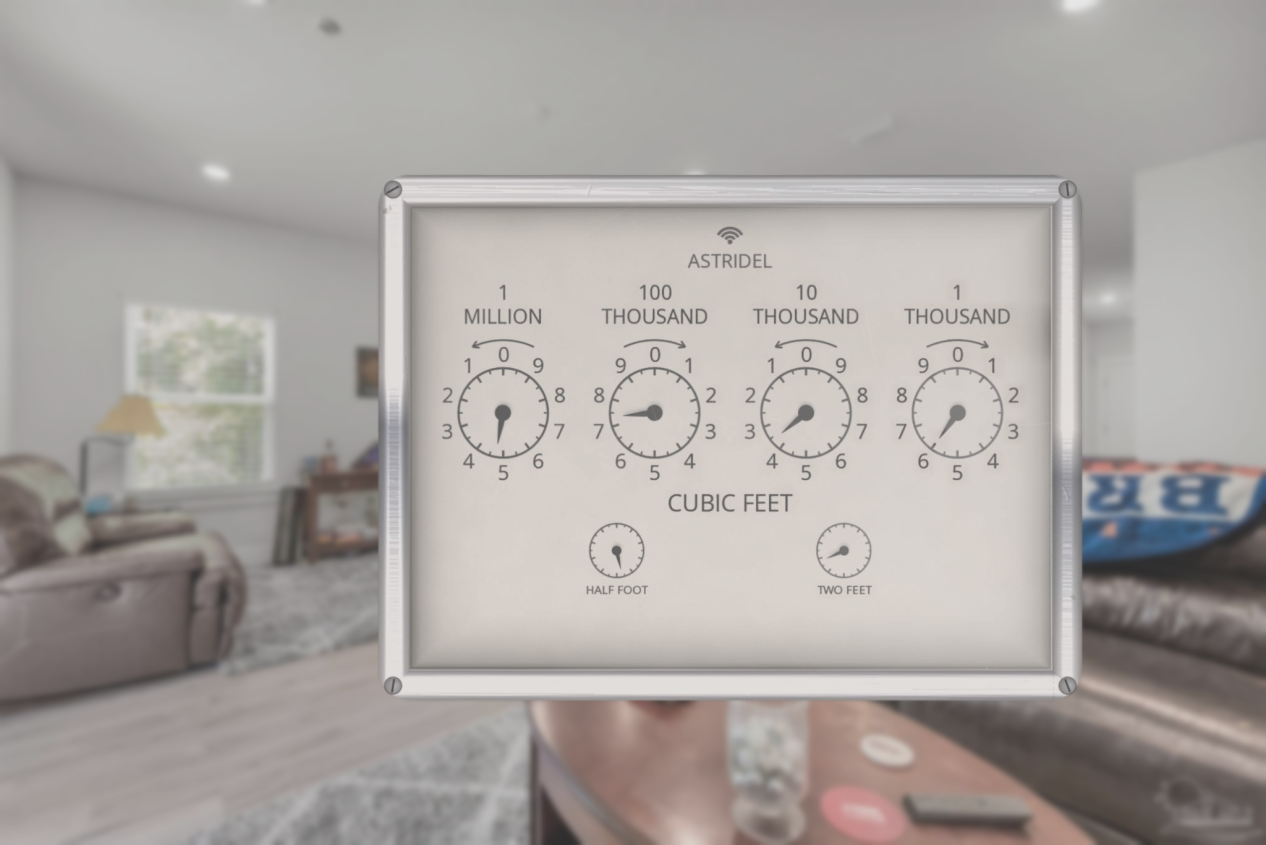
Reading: 473600; ft³
